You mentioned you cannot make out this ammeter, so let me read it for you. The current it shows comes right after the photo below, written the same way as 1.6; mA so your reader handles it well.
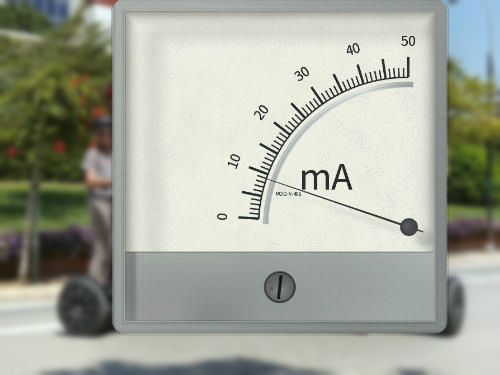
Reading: 9; mA
